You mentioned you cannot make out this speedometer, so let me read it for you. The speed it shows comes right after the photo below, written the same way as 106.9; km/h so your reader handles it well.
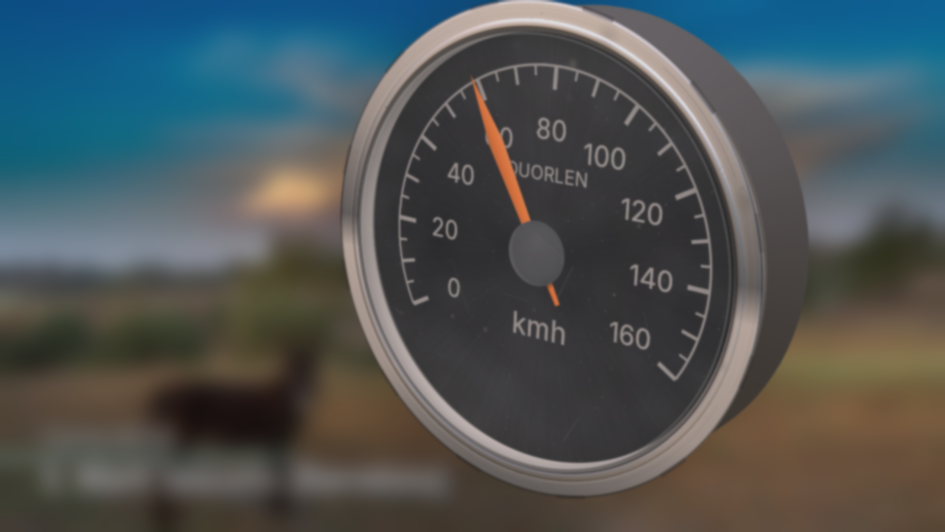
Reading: 60; km/h
